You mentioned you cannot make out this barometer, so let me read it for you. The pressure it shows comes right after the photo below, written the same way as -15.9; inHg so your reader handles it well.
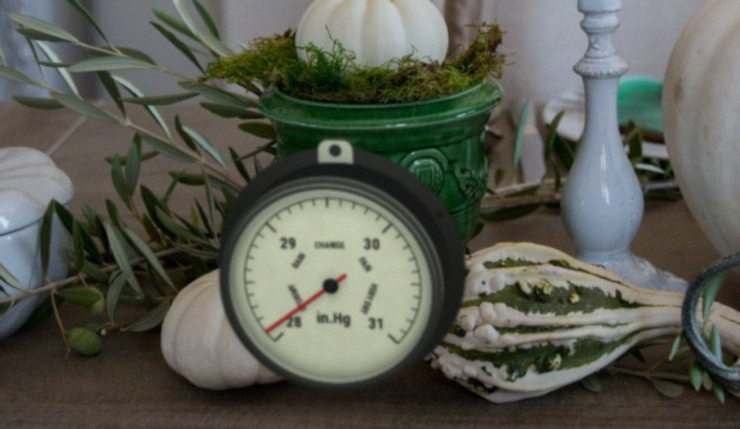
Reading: 28.1; inHg
